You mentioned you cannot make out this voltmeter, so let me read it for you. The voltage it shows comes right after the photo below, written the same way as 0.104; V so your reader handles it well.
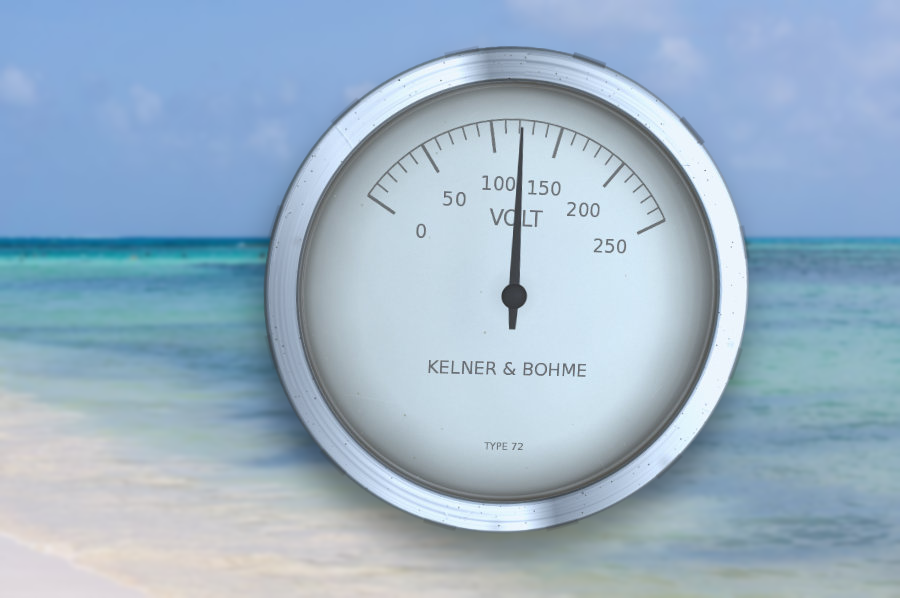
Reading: 120; V
